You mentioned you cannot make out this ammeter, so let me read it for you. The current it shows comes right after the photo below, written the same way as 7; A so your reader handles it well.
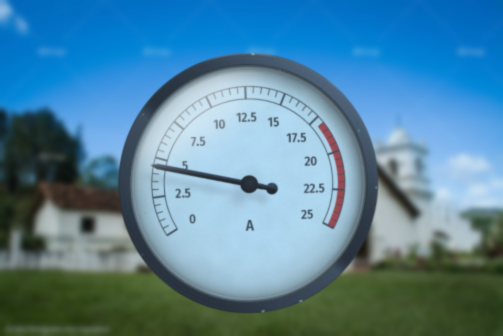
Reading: 4.5; A
